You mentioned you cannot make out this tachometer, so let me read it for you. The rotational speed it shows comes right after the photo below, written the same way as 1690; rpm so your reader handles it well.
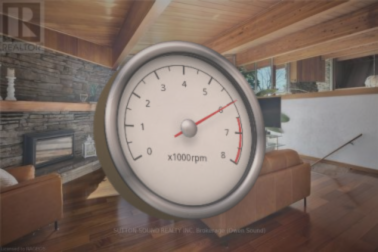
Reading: 6000; rpm
